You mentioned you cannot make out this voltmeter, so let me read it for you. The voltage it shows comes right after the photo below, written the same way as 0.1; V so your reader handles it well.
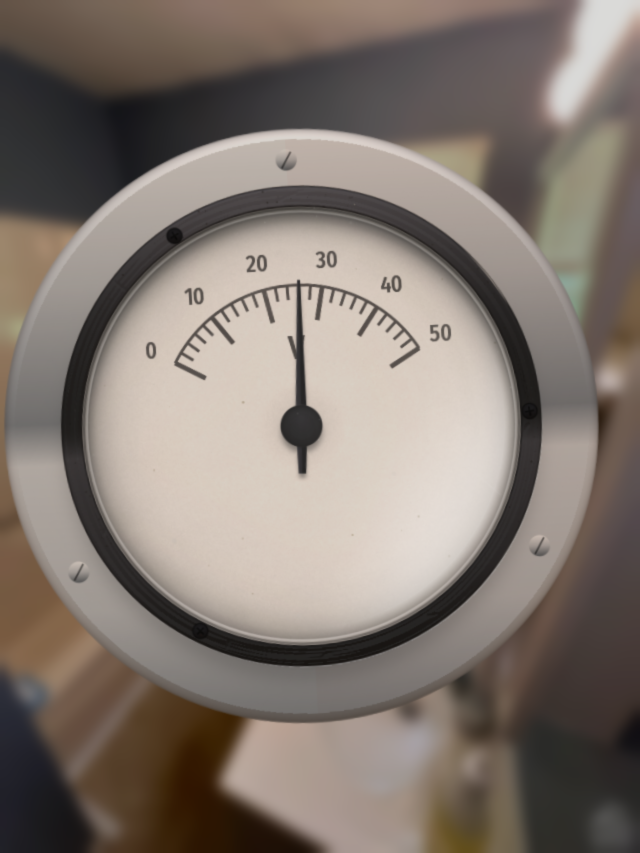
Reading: 26; V
